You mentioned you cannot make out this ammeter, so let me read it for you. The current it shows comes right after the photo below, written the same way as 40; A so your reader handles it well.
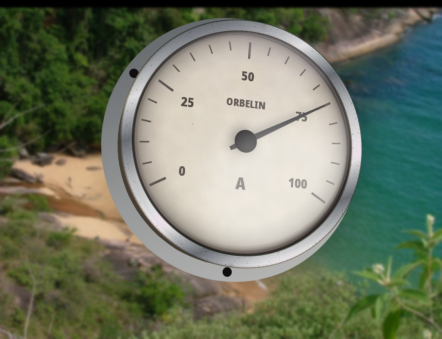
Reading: 75; A
